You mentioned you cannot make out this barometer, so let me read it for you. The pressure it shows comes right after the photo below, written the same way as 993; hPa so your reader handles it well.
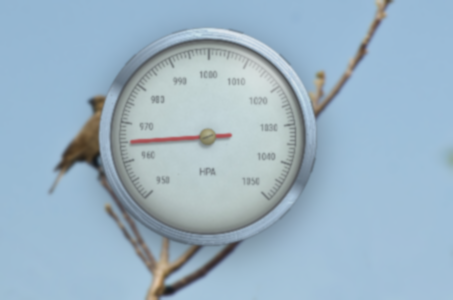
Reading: 965; hPa
